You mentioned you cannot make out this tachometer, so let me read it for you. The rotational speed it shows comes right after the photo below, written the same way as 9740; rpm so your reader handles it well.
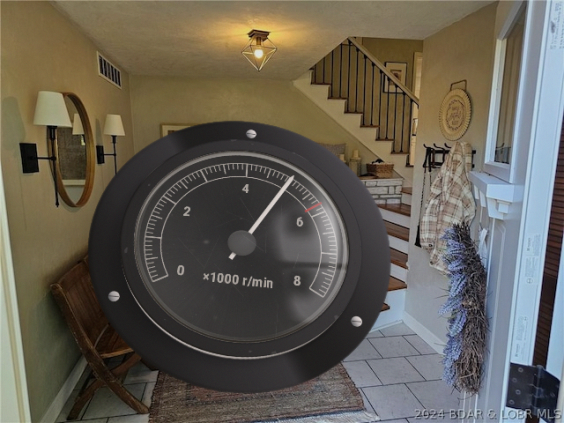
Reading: 5000; rpm
